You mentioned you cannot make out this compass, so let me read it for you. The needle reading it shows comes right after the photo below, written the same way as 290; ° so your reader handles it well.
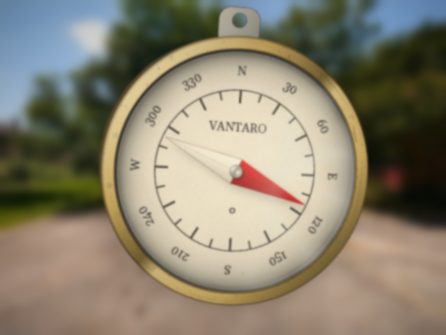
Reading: 112.5; °
